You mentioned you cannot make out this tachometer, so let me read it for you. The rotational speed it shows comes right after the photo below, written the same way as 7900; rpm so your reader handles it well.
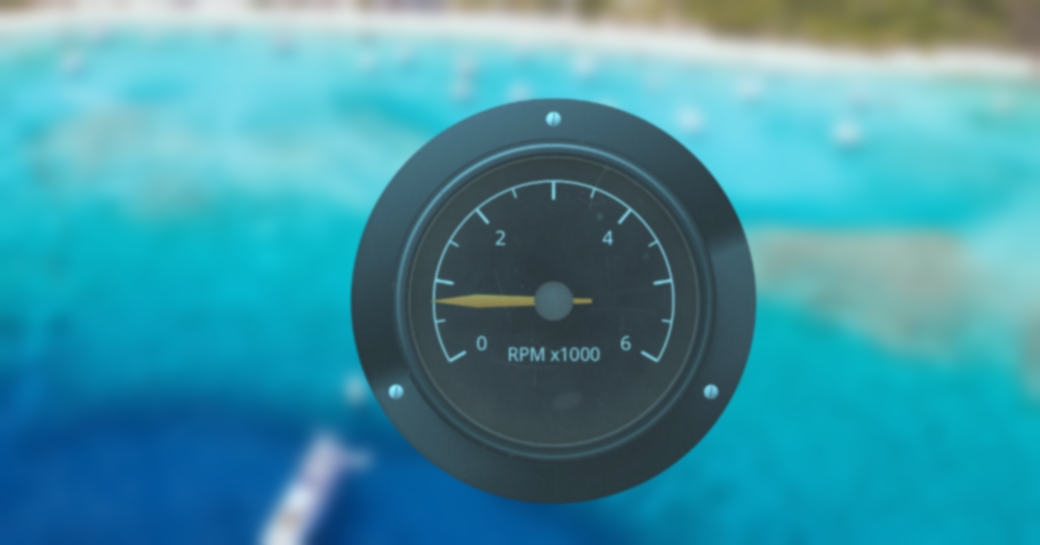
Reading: 750; rpm
